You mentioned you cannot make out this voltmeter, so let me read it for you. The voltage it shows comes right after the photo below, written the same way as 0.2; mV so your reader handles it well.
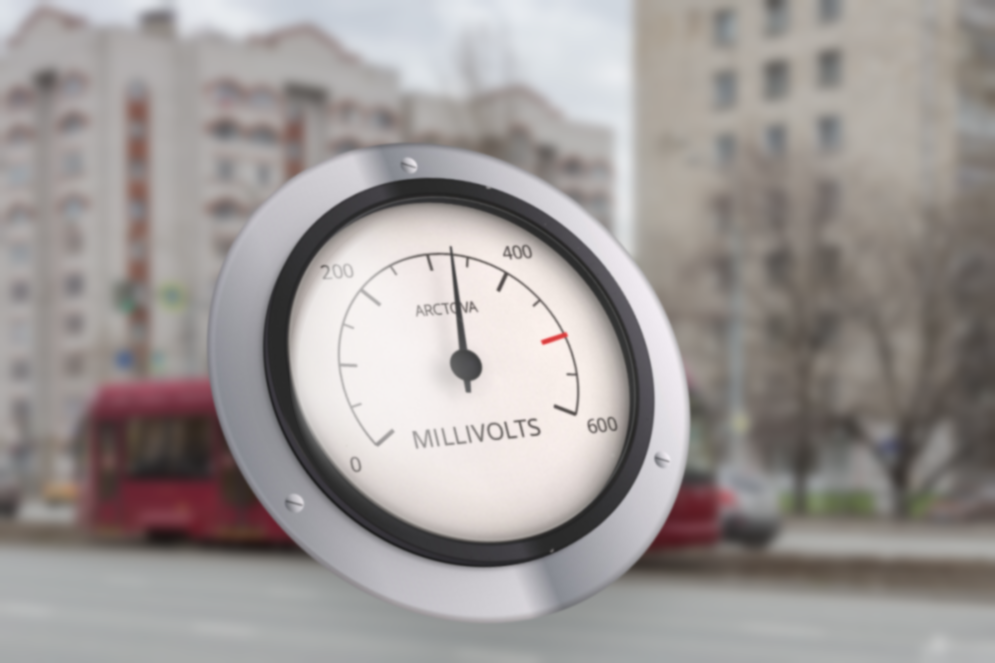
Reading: 325; mV
